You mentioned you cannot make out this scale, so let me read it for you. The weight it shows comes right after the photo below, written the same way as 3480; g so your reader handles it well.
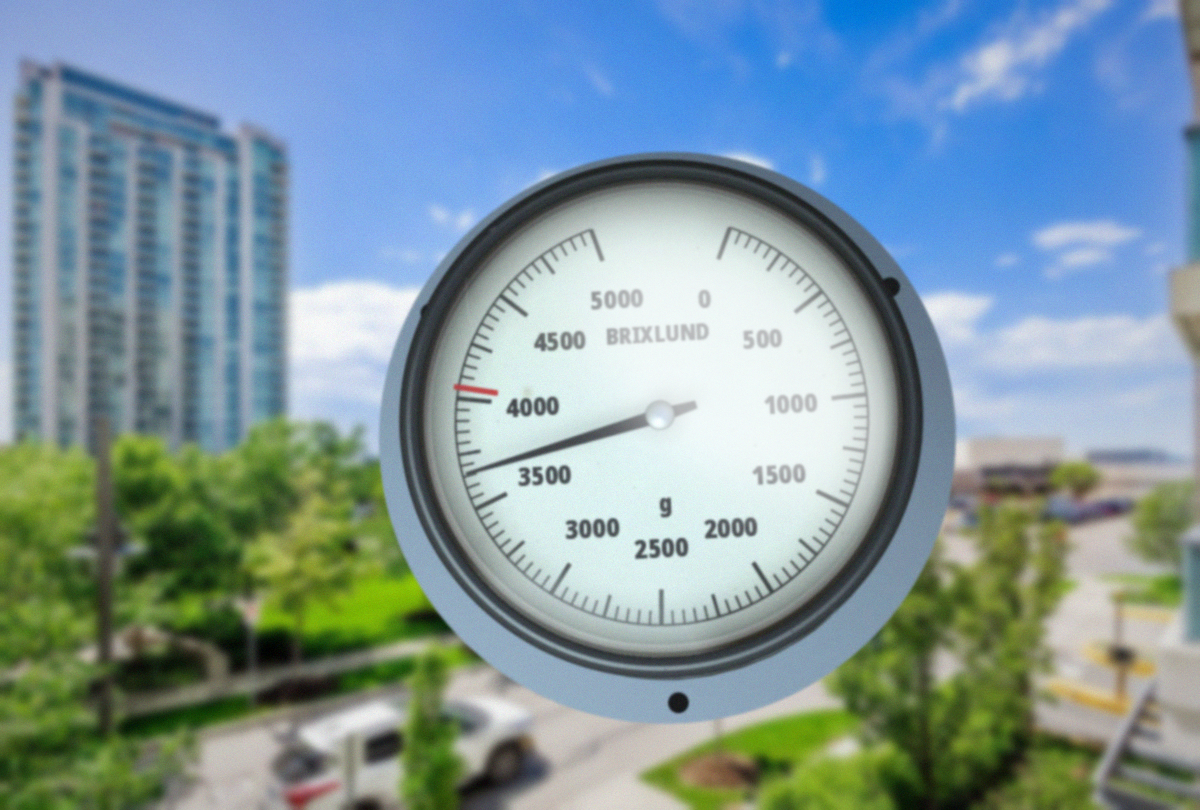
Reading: 3650; g
